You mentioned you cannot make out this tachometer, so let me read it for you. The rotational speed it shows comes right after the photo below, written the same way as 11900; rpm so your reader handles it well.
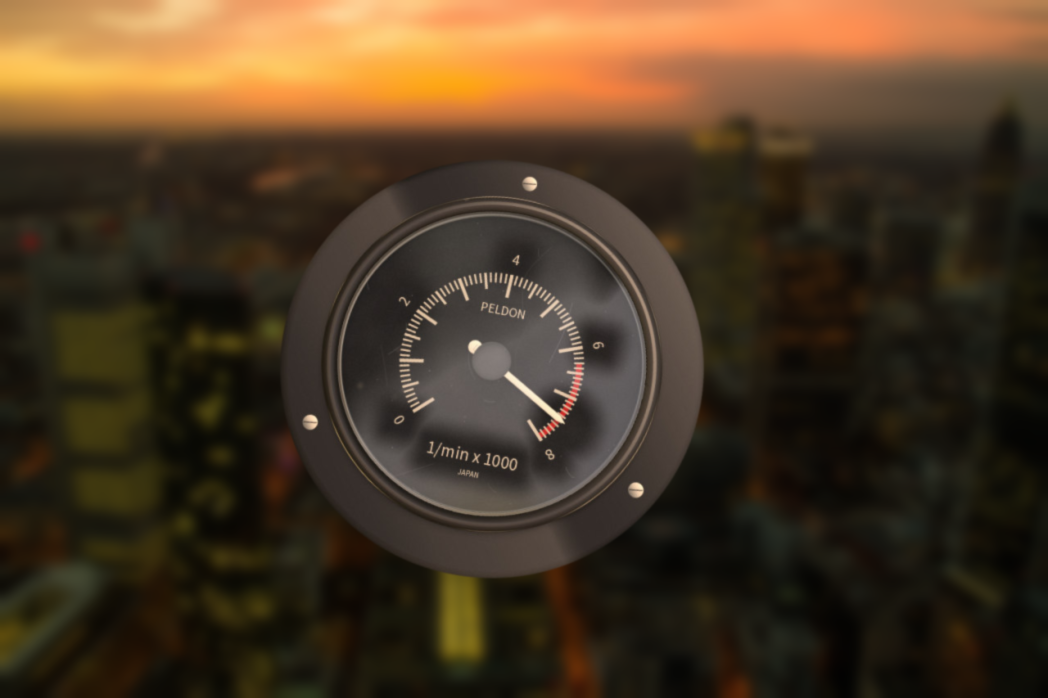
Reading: 7500; rpm
